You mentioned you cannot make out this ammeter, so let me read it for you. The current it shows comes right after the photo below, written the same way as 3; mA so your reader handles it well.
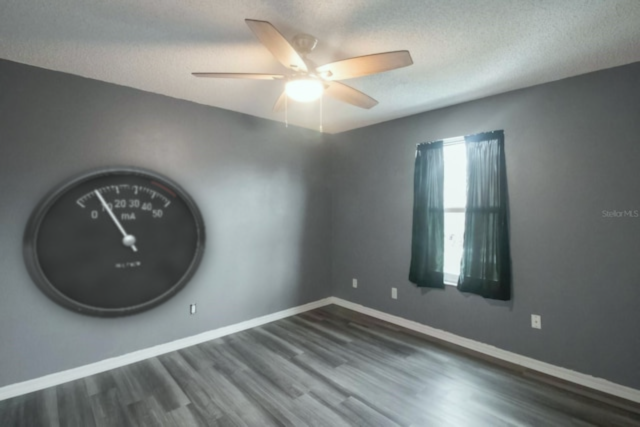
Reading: 10; mA
